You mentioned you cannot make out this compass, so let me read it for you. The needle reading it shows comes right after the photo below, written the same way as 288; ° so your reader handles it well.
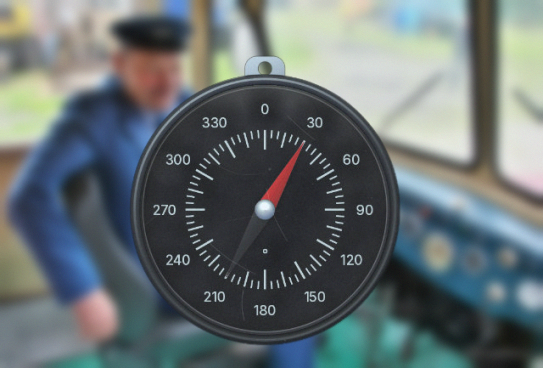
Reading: 30; °
